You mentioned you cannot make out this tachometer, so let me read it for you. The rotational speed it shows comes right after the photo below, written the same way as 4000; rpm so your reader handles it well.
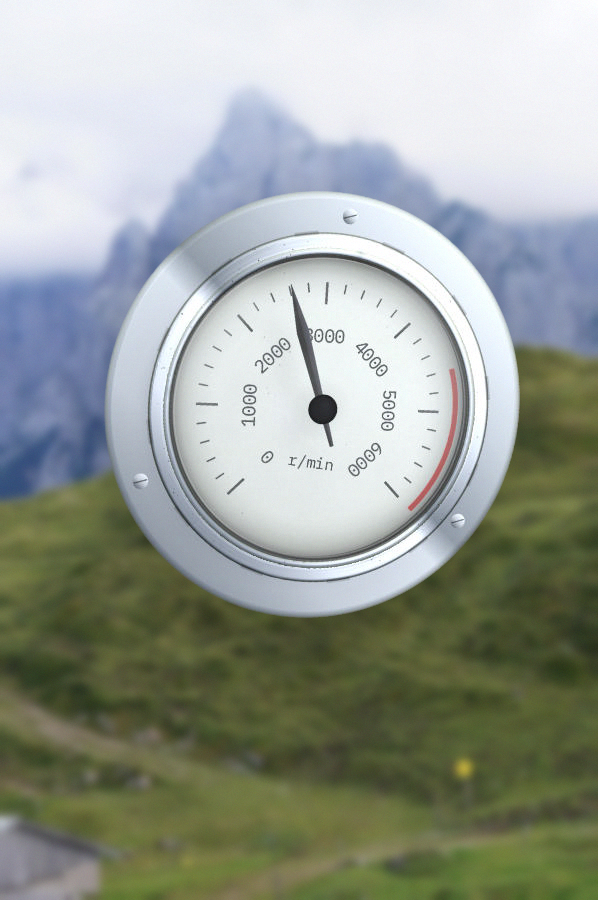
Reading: 2600; rpm
